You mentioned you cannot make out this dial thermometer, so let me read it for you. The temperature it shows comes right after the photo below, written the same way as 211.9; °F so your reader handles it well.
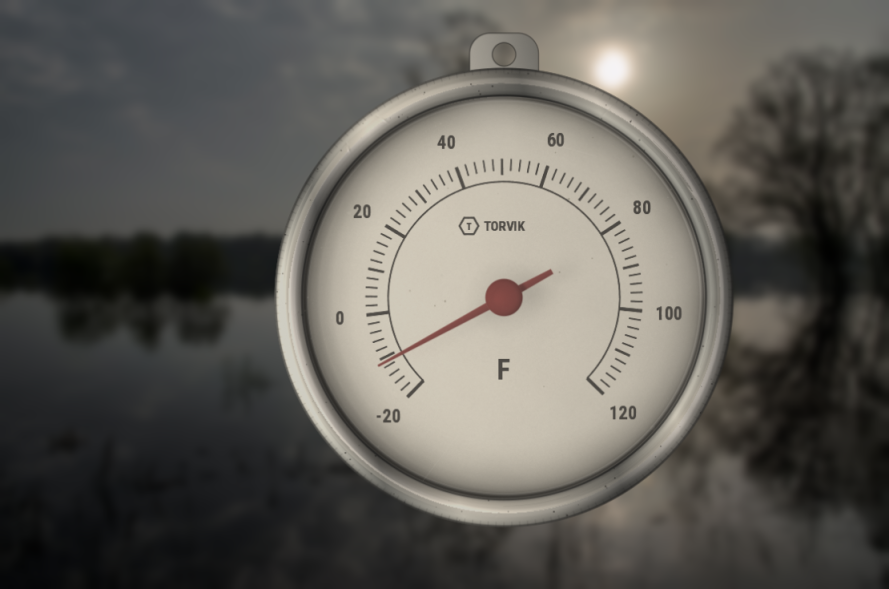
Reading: -11; °F
